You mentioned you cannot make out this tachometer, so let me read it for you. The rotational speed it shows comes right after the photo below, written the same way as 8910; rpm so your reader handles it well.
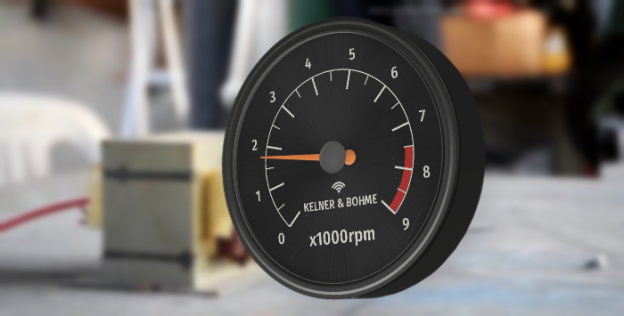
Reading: 1750; rpm
